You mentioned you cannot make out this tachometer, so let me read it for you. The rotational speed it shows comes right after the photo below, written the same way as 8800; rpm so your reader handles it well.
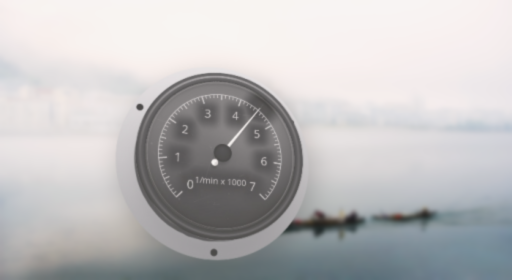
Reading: 4500; rpm
